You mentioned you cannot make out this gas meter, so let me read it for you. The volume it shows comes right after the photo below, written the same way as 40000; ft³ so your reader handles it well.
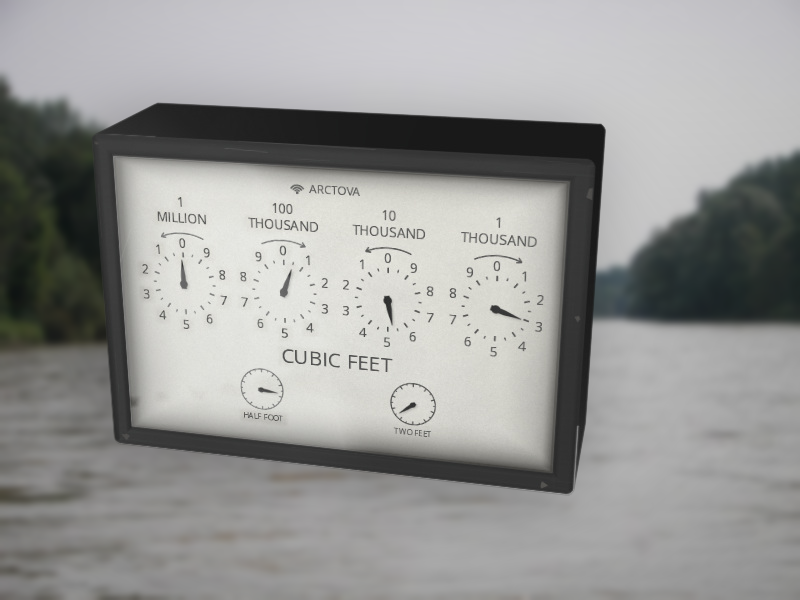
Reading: 5300; ft³
